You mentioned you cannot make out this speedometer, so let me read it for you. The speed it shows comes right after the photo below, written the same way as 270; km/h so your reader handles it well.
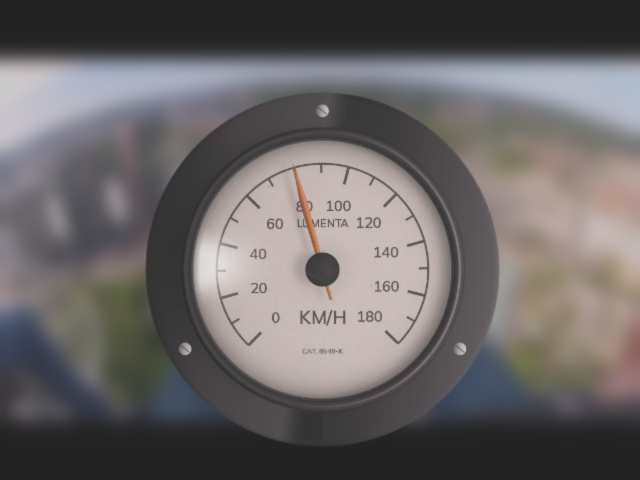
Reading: 80; km/h
